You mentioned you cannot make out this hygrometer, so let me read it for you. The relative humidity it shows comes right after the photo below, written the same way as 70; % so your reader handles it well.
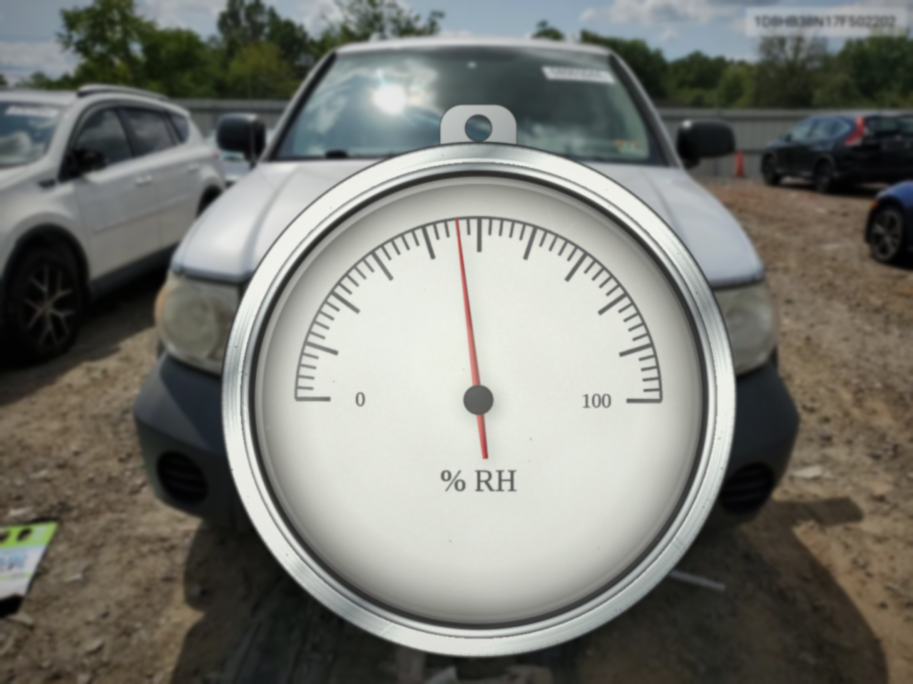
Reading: 46; %
